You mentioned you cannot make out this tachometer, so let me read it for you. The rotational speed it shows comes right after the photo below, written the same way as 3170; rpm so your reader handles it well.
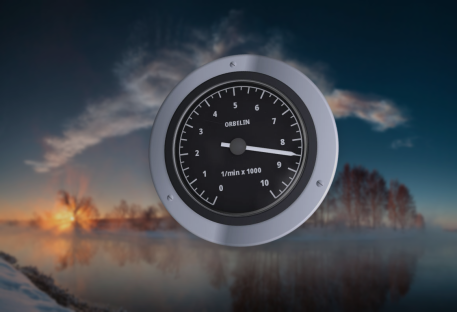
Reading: 8500; rpm
